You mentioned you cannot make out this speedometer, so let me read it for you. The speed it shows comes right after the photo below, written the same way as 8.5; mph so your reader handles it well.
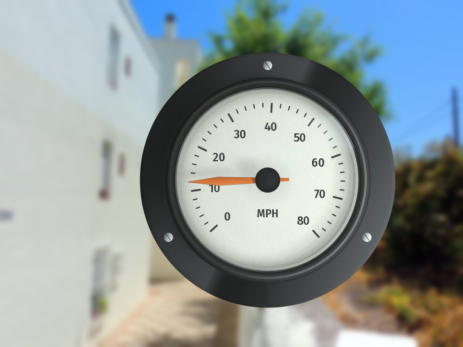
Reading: 12; mph
